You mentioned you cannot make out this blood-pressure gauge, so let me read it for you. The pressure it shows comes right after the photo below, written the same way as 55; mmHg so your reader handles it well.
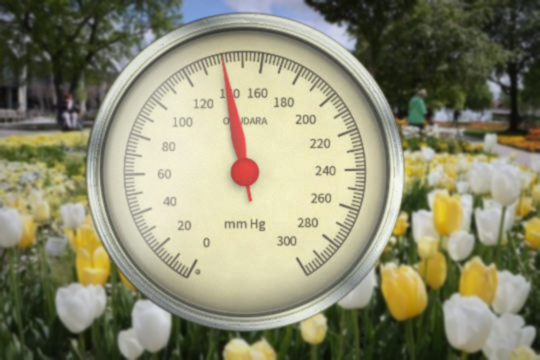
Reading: 140; mmHg
